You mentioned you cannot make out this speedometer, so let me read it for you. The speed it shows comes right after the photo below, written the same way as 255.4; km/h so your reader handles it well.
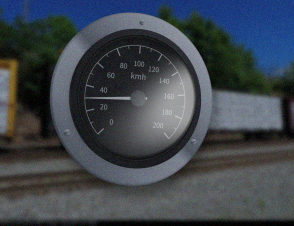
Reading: 30; km/h
